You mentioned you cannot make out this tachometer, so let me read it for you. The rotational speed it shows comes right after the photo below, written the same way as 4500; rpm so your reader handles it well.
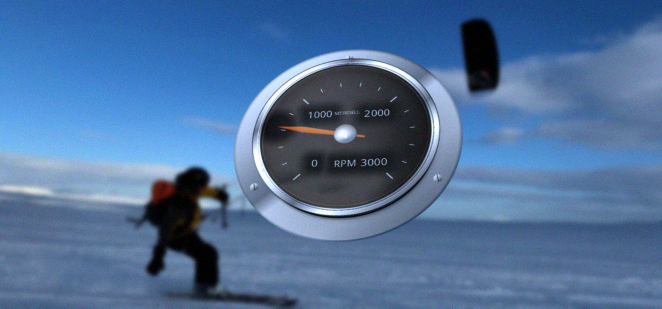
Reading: 600; rpm
